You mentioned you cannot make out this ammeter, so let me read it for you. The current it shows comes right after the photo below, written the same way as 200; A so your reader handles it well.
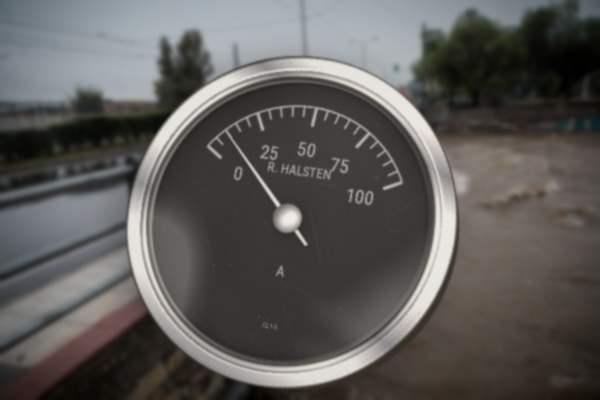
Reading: 10; A
